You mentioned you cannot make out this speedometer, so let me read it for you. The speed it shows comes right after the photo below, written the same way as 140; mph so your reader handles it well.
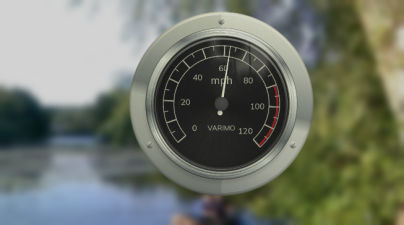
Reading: 62.5; mph
